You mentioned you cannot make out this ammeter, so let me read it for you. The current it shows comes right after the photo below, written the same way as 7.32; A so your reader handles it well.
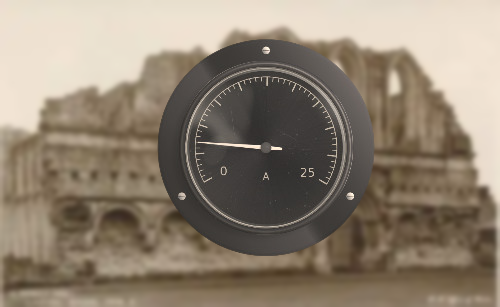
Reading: 3.5; A
